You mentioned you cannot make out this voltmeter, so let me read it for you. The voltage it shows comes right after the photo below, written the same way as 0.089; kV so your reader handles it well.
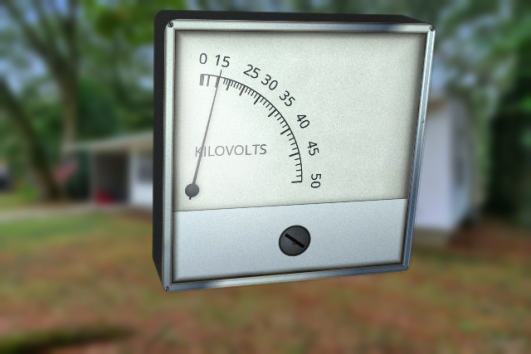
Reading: 15; kV
